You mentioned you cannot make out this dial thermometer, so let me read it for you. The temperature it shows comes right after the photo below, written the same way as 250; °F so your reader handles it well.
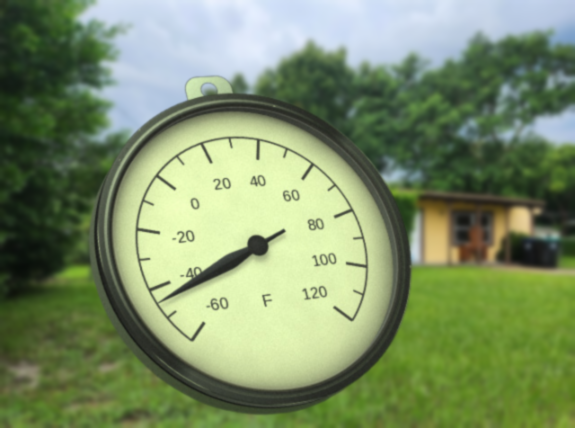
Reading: -45; °F
